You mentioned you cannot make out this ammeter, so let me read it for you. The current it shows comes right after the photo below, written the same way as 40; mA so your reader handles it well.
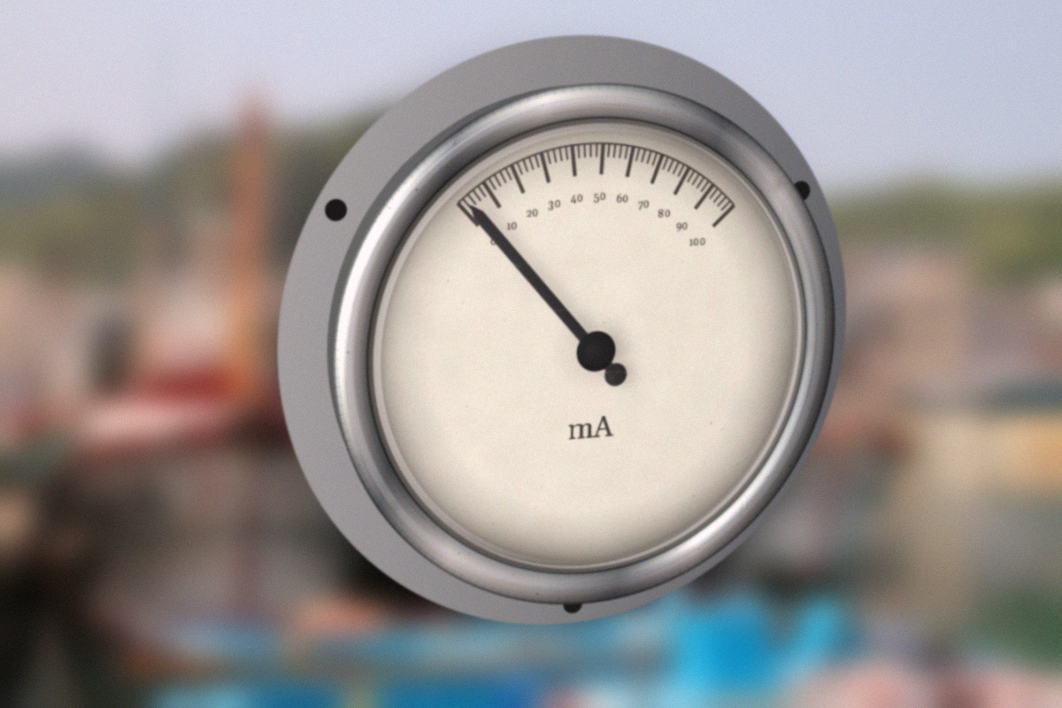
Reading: 2; mA
